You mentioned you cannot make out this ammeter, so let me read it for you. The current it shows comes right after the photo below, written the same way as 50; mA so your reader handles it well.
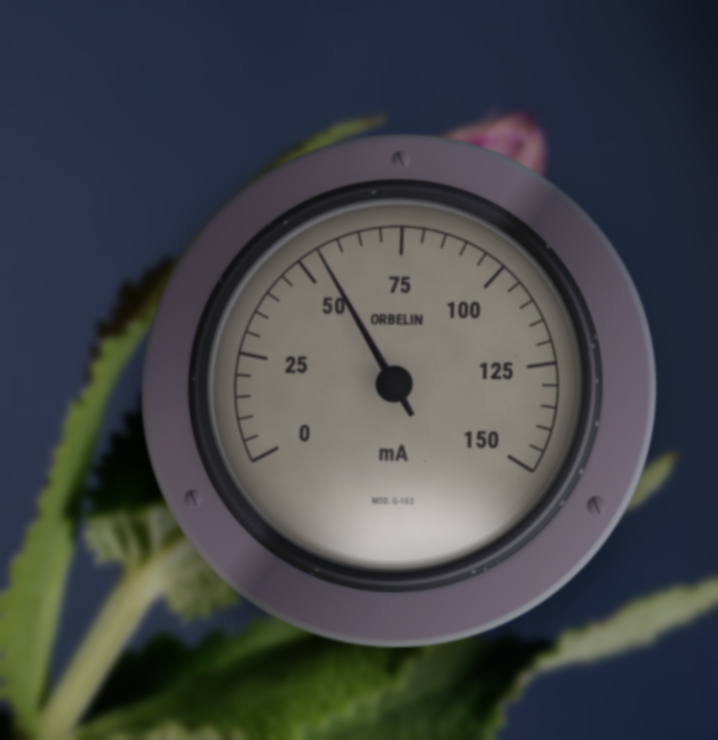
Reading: 55; mA
